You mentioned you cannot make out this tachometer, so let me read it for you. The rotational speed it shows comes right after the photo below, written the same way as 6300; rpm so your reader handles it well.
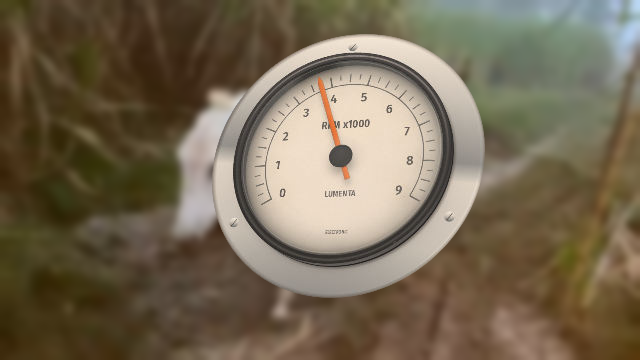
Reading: 3750; rpm
